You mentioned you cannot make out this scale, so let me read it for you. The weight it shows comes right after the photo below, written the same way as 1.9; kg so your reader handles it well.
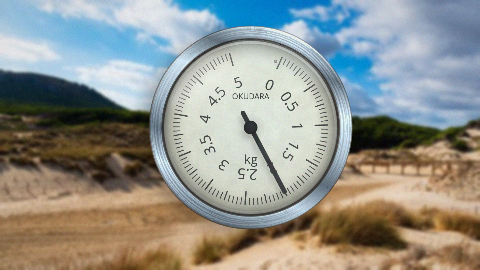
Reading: 2; kg
